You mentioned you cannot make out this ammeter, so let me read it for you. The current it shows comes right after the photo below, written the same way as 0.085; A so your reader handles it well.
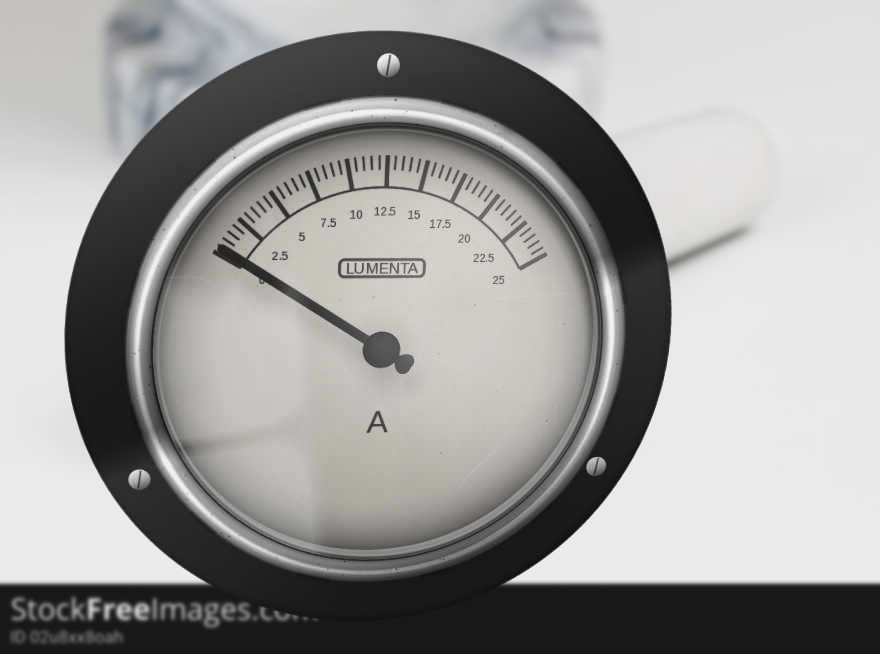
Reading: 0.5; A
